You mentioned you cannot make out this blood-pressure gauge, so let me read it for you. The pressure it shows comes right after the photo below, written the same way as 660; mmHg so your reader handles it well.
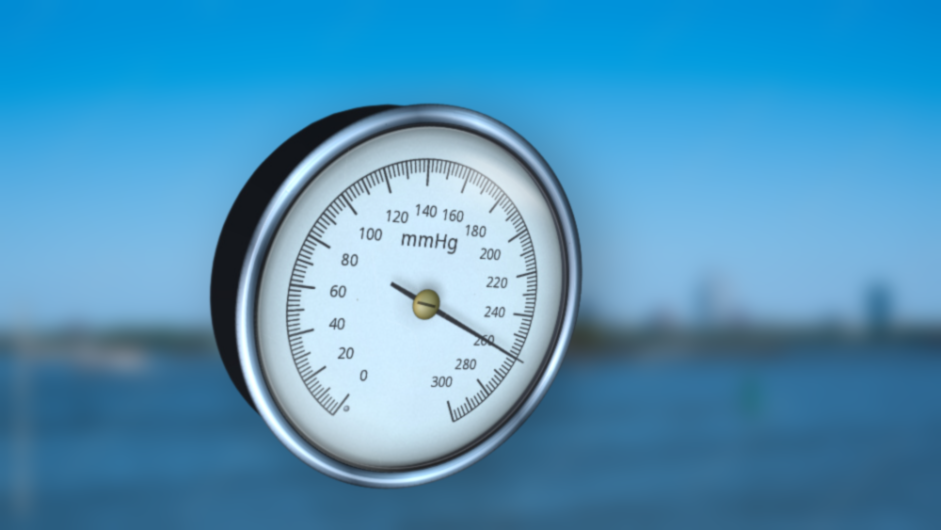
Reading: 260; mmHg
